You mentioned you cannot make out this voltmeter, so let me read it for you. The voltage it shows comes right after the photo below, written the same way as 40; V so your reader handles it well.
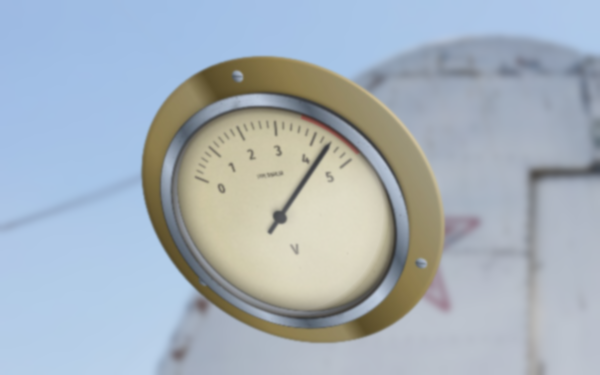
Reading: 4.4; V
